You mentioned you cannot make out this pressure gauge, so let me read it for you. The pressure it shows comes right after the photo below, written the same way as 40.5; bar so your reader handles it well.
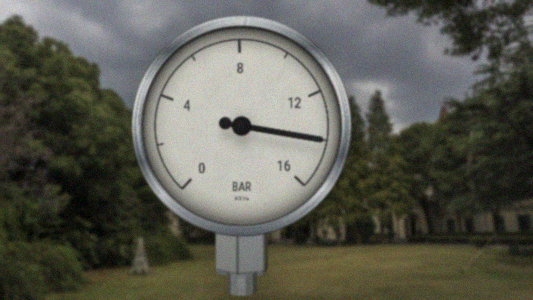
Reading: 14; bar
